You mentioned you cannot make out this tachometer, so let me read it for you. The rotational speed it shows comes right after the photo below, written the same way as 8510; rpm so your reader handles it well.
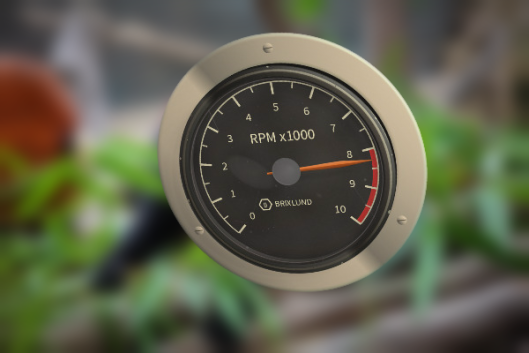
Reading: 8250; rpm
